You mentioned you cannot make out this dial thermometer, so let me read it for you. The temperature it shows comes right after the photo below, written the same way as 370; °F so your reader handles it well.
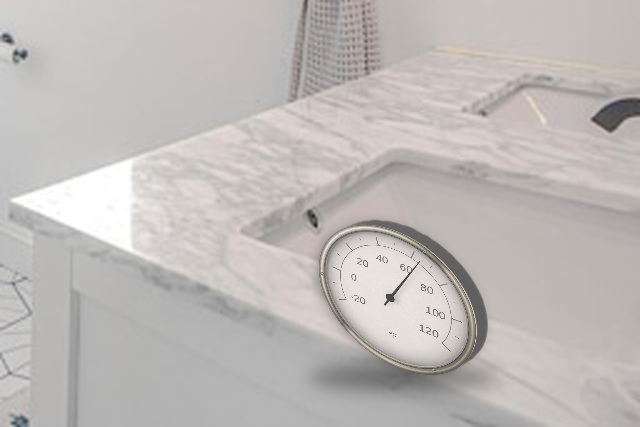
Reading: 65; °F
